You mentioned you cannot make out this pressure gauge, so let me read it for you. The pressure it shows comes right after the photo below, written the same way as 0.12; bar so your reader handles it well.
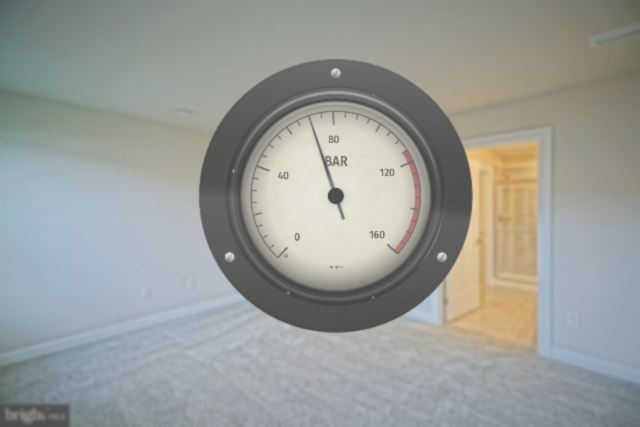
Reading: 70; bar
